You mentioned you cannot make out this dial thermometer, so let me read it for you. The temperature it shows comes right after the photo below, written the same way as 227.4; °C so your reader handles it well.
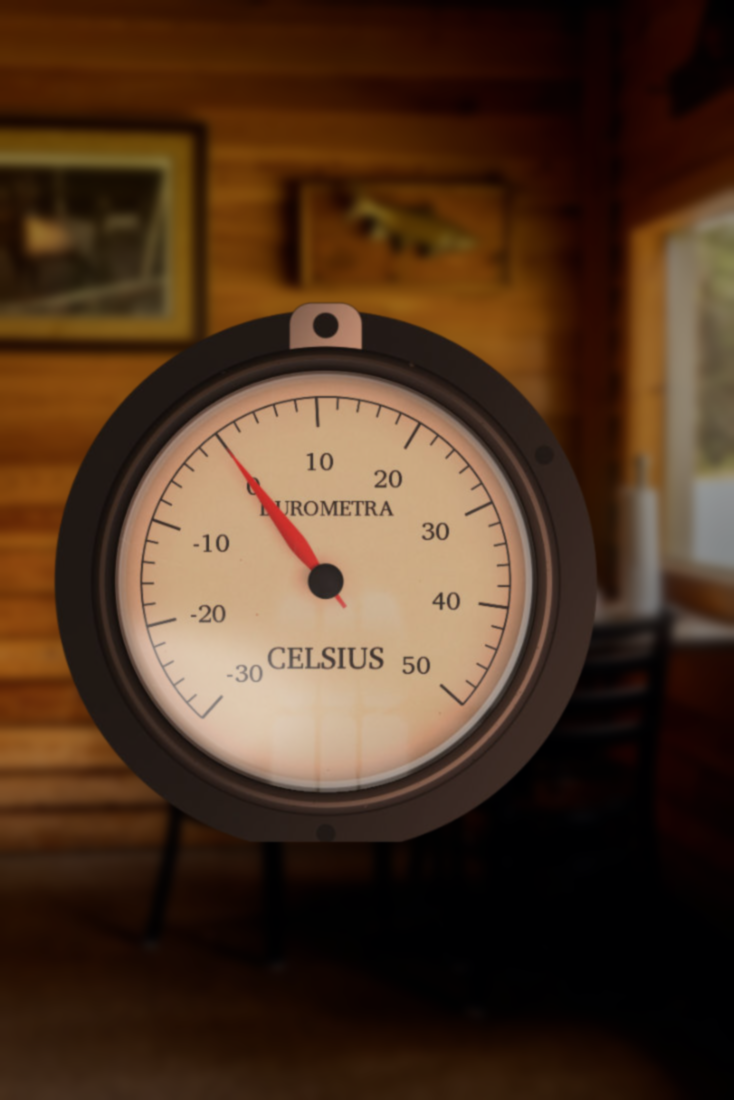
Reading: 0; °C
